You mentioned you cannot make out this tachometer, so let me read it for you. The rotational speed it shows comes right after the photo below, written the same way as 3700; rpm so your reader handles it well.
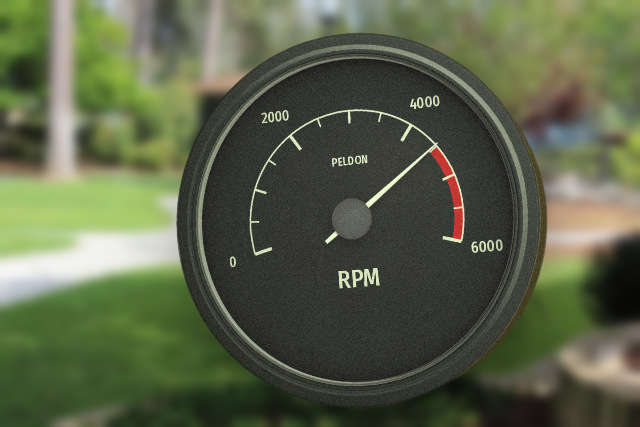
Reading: 4500; rpm
